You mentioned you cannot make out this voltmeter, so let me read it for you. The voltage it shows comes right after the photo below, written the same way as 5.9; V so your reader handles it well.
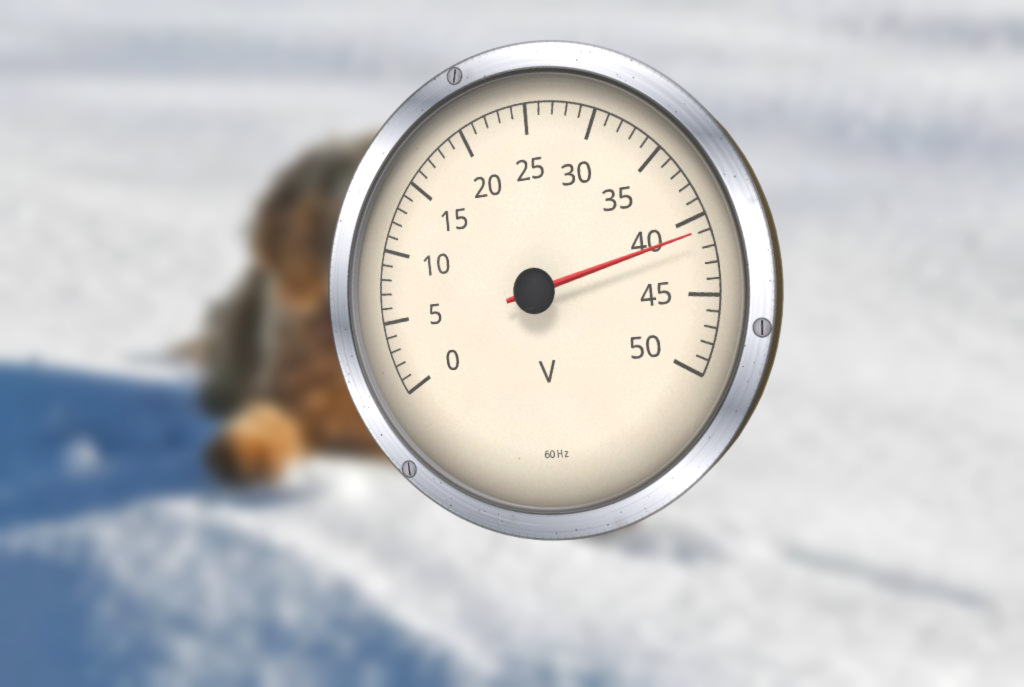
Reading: 41; V
